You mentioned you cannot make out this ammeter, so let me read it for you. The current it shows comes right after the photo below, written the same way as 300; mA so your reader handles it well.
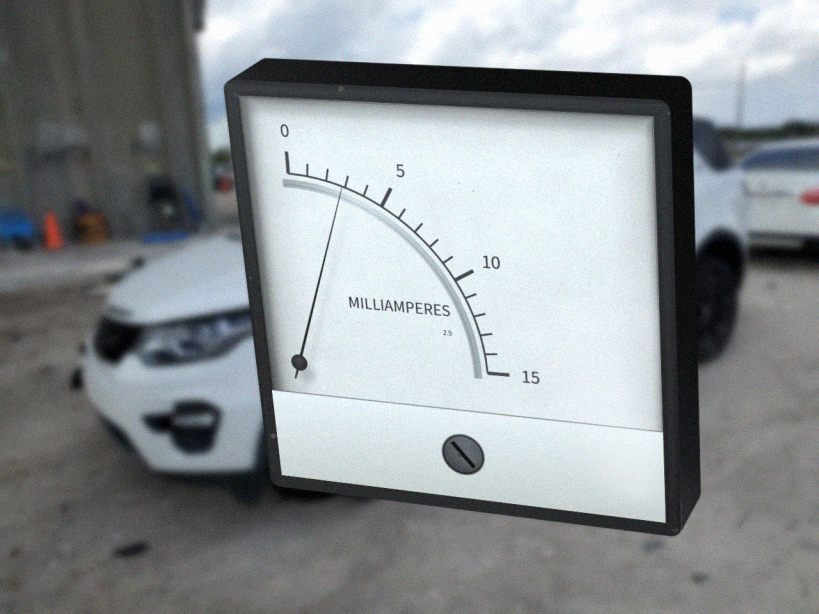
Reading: 3; mA
